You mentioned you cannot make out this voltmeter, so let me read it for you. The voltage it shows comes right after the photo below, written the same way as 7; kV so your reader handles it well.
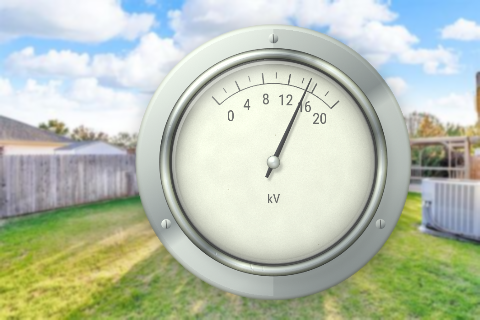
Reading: 15; kV
